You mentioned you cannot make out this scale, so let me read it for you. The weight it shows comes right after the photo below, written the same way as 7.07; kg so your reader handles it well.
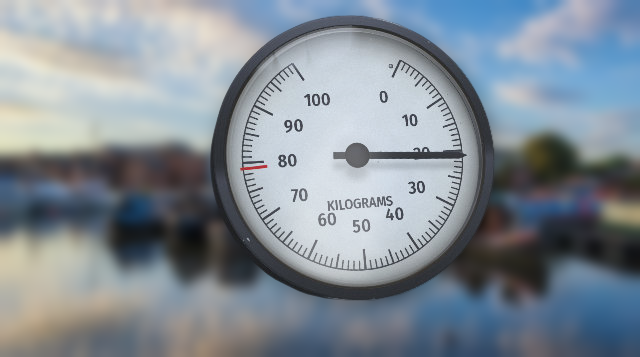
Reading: 21; kg
